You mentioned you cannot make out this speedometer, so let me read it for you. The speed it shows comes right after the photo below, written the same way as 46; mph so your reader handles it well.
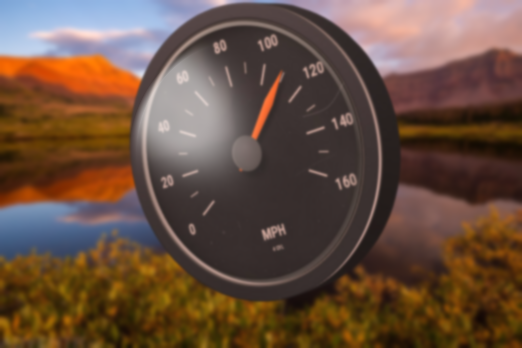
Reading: 110; mph
